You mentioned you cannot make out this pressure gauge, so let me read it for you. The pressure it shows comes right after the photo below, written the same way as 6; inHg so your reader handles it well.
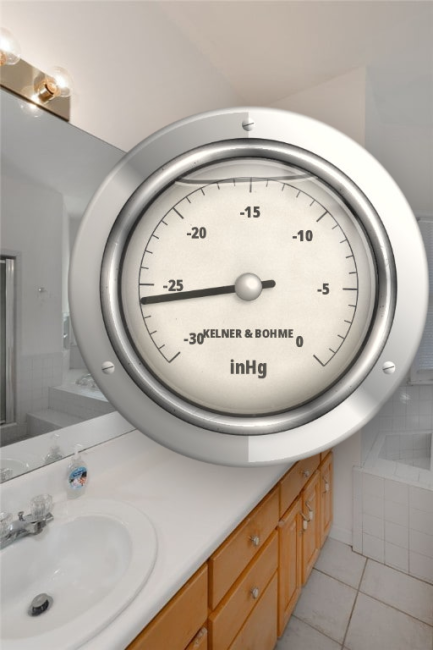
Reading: -26; inHg
